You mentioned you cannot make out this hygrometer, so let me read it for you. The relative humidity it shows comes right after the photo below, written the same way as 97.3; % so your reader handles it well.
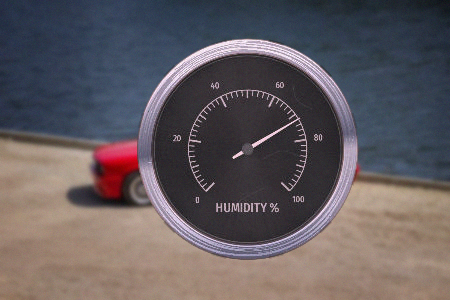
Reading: 72; %
